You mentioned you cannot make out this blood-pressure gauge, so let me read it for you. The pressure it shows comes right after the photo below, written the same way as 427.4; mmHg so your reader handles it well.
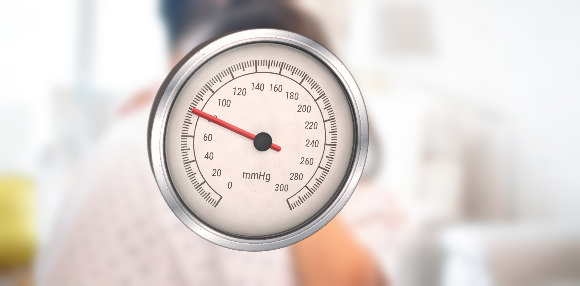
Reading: 80; mmHg
